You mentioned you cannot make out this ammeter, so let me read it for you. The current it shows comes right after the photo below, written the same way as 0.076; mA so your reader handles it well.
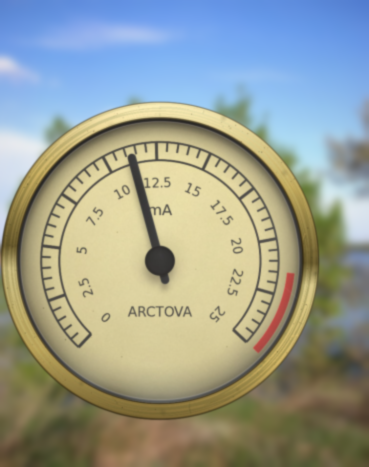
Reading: 11.25; mA
